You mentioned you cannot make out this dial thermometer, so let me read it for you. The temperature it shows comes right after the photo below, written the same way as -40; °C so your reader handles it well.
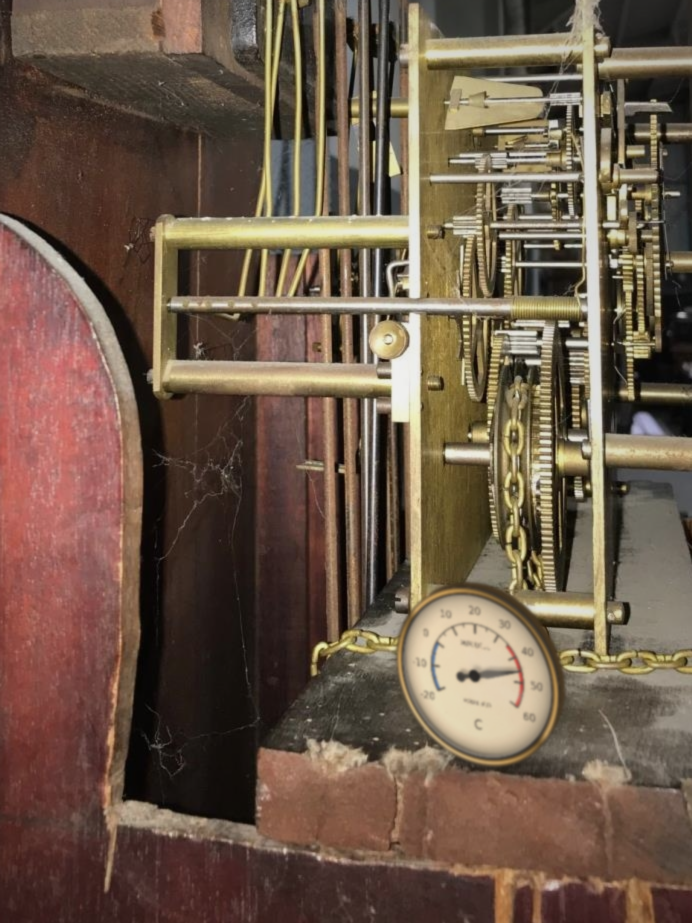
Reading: 45; °C
